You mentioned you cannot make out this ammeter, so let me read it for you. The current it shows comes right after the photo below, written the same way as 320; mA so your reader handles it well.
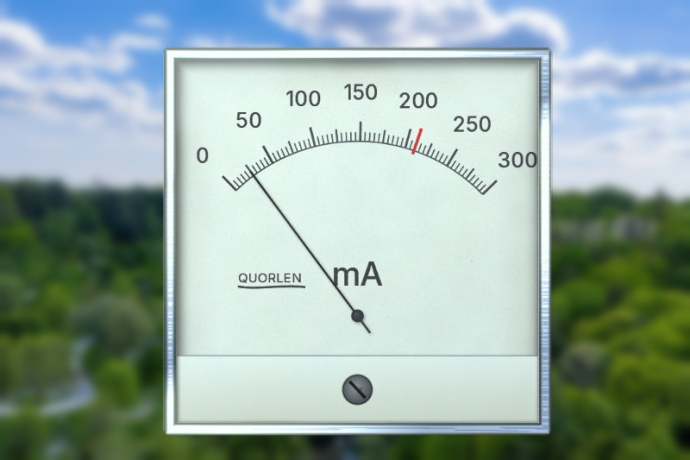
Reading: 25; mA
